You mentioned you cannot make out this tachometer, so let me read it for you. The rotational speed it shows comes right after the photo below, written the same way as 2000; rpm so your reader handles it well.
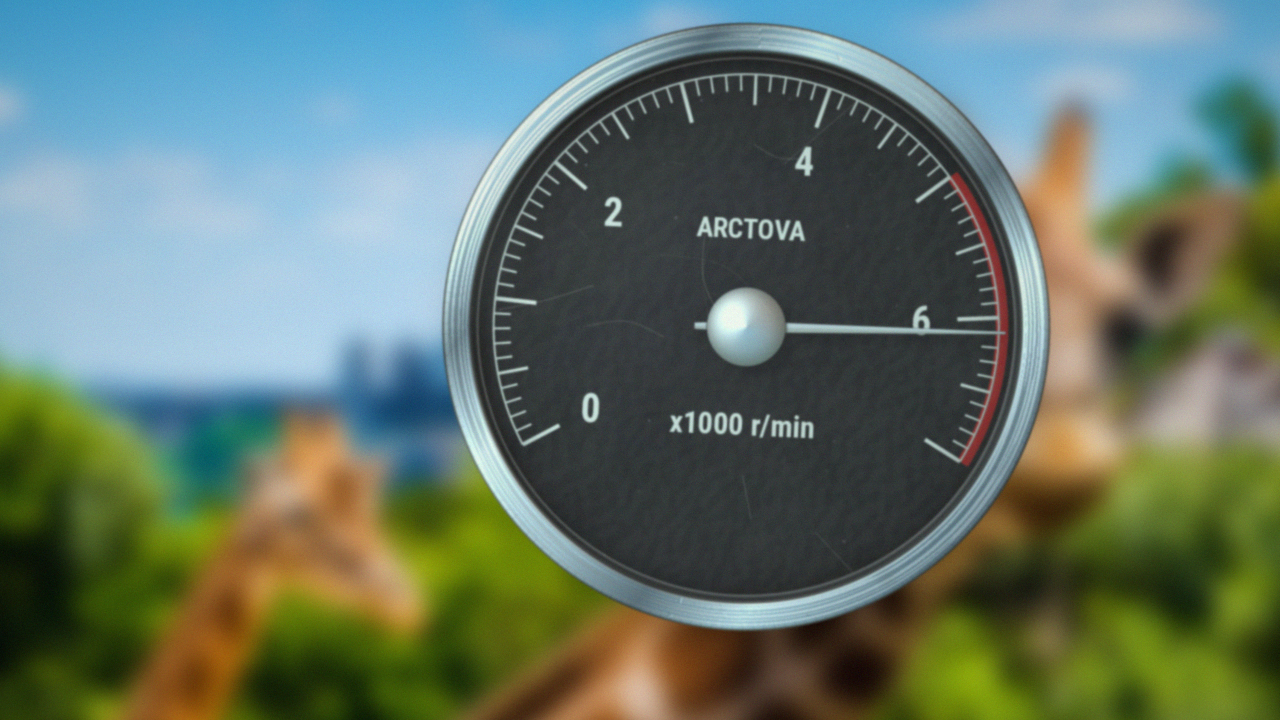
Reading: 6100; rpm
